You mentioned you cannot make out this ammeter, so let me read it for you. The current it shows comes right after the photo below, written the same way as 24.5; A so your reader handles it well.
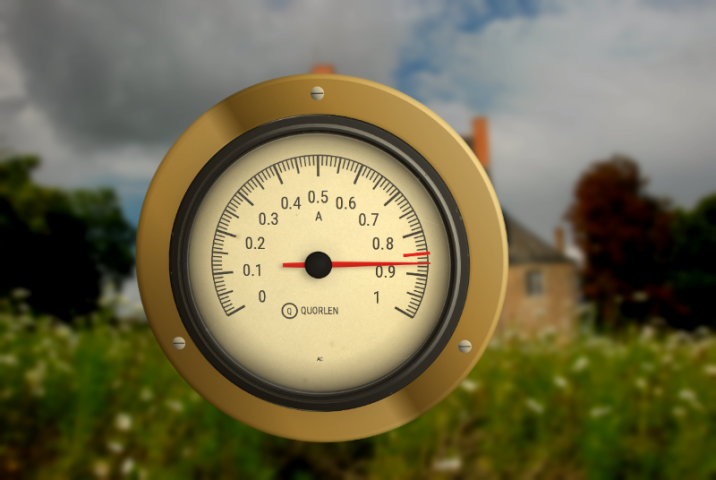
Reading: 0.87; A
